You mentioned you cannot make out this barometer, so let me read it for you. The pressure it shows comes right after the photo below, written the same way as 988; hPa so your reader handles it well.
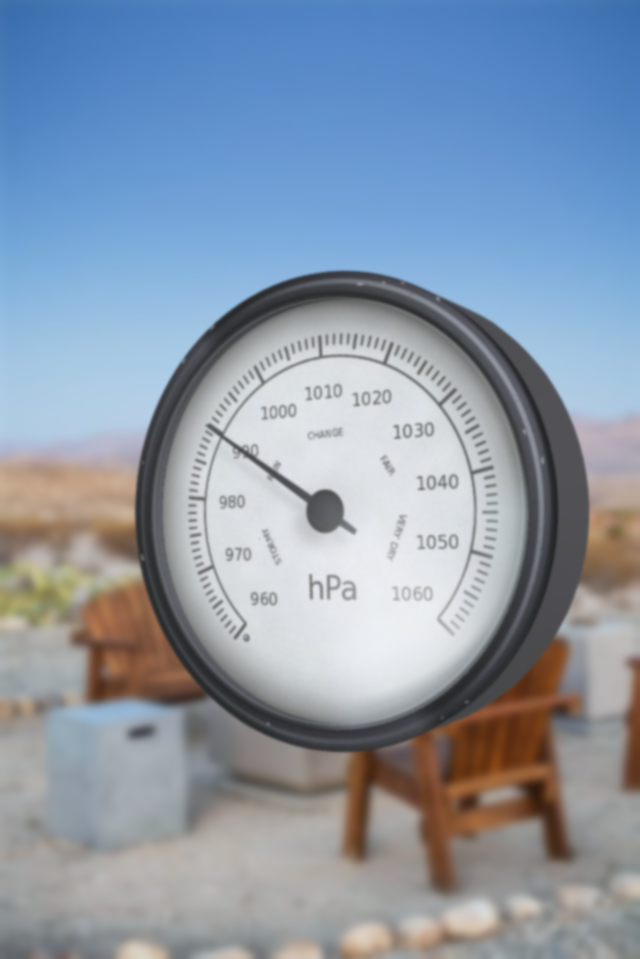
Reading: 990; hPa
